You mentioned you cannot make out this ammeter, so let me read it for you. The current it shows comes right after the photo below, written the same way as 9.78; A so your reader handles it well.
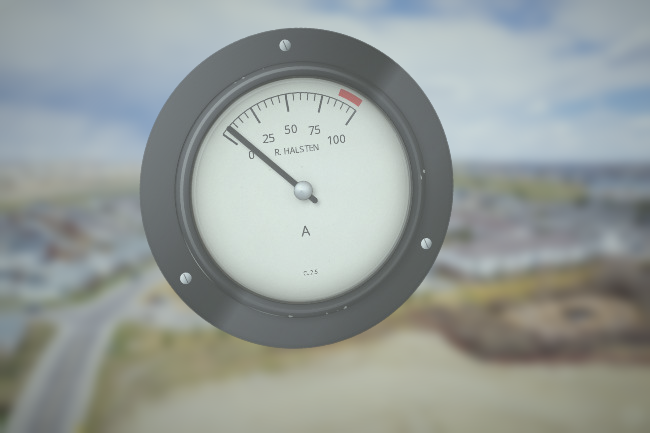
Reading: 5; A
